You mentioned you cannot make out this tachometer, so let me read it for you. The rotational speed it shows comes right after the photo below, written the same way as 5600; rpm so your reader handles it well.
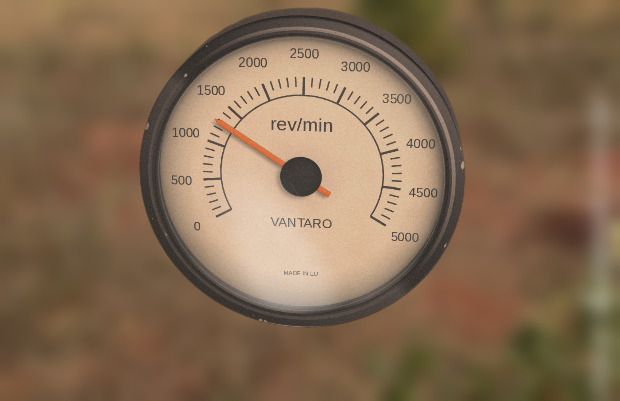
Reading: 1300; rpm
